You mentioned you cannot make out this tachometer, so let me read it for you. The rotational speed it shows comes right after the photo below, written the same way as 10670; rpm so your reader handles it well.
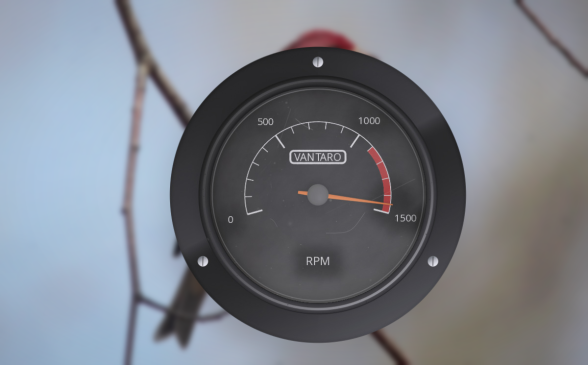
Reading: 1450; rpm
